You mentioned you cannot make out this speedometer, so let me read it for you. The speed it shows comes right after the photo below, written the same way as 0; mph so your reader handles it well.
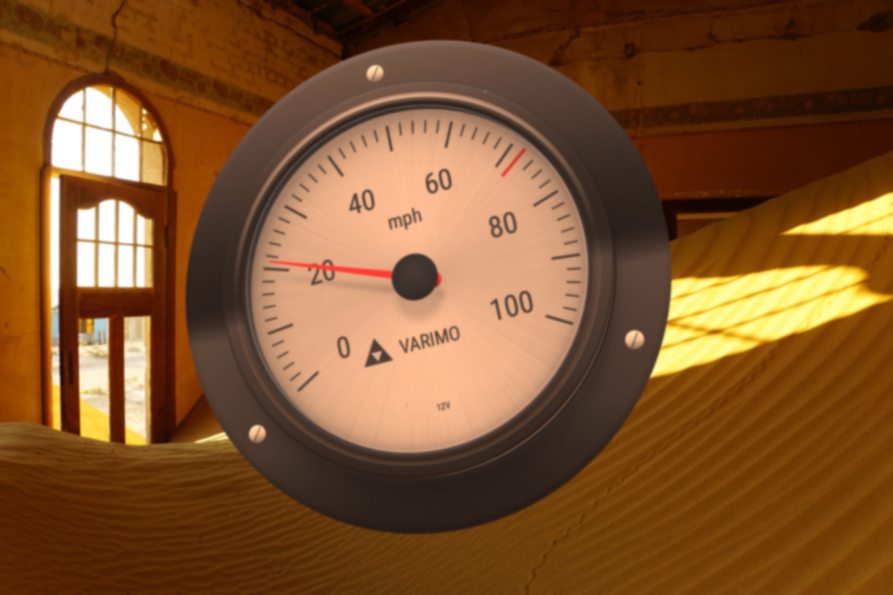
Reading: 21; mph
